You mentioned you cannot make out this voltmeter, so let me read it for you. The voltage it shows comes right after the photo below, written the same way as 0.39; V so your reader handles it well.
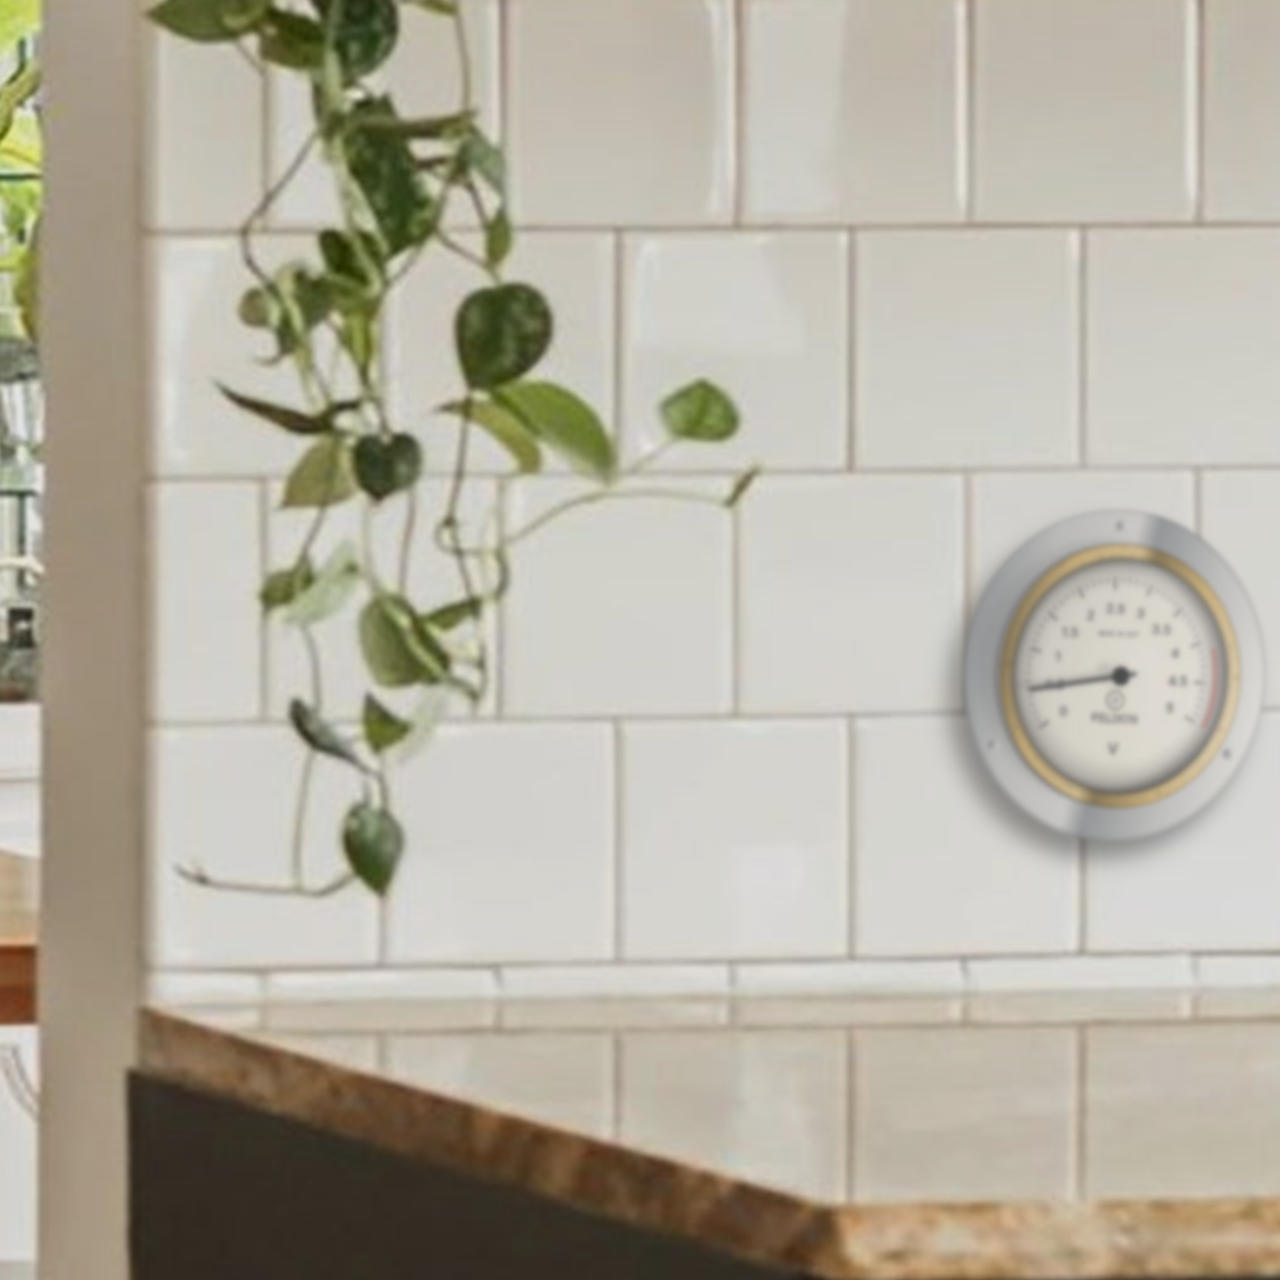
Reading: 0.5; V
